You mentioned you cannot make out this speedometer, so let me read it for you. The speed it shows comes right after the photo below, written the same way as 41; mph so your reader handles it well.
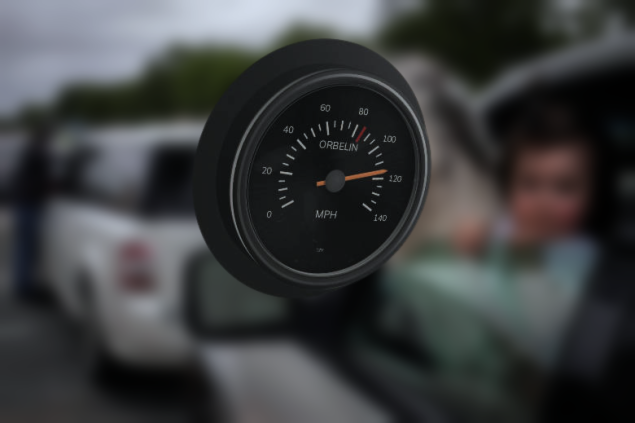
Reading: 115; mph
